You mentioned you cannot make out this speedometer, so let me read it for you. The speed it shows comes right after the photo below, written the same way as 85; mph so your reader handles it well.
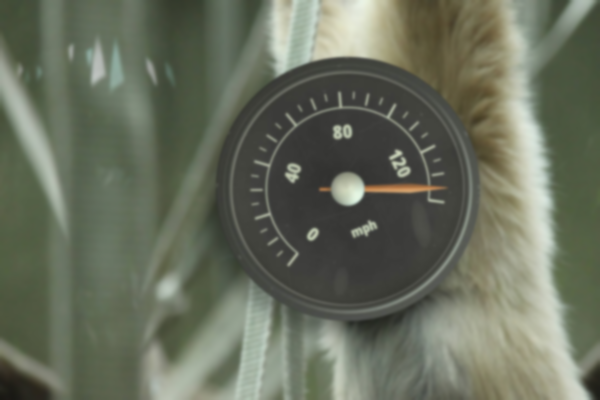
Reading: 135; mph
